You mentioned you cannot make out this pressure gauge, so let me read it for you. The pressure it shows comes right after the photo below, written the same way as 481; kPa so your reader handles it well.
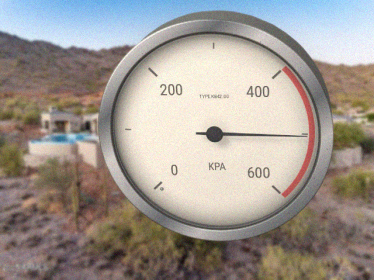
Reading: 500; kPa
